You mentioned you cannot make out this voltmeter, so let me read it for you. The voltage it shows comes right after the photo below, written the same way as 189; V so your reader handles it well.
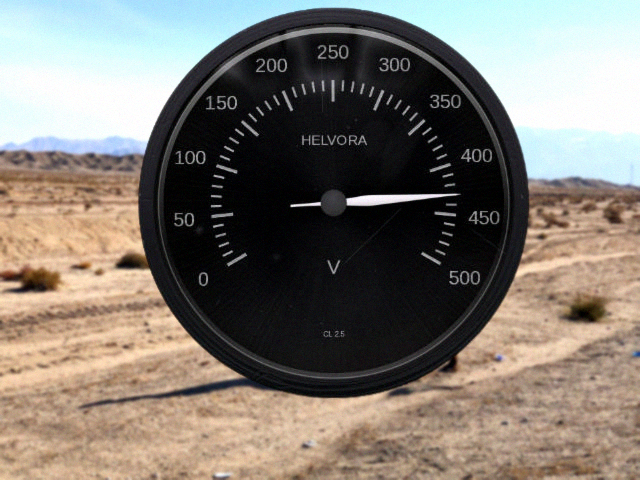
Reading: 430; V
